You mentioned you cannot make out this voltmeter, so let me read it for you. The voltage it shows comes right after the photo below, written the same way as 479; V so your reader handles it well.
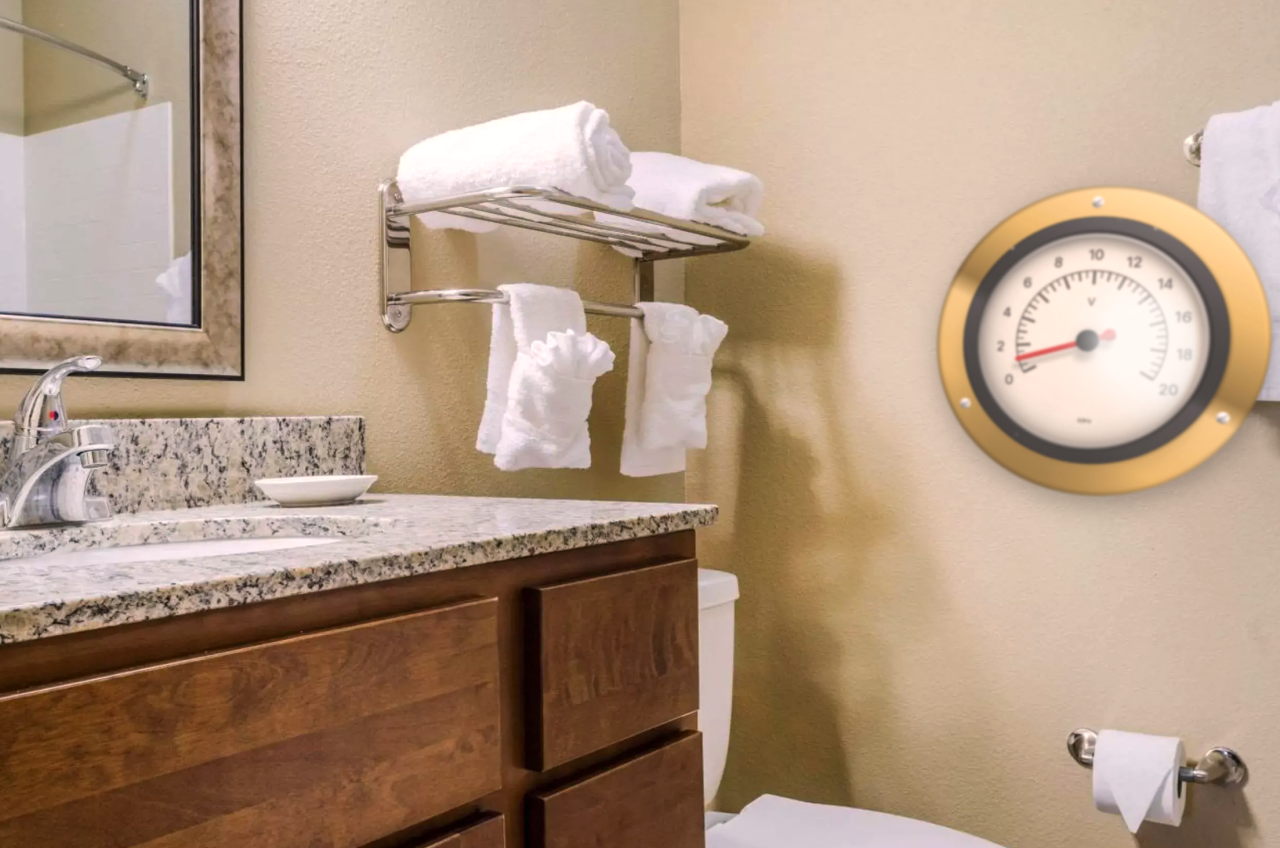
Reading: 1; V
